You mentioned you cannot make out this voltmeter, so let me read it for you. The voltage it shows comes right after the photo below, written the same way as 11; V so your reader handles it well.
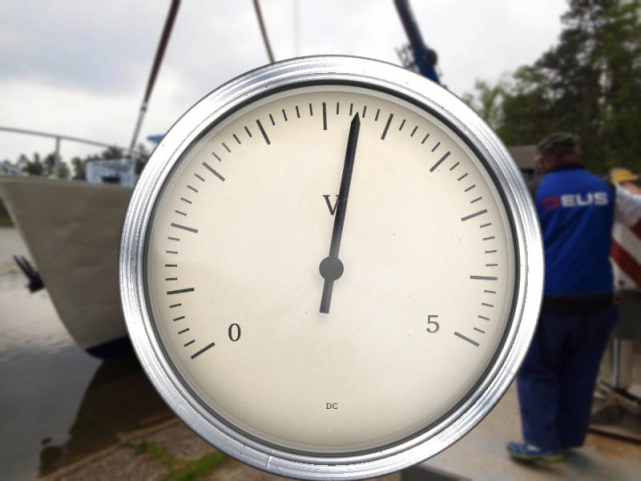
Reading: 2.75; V
